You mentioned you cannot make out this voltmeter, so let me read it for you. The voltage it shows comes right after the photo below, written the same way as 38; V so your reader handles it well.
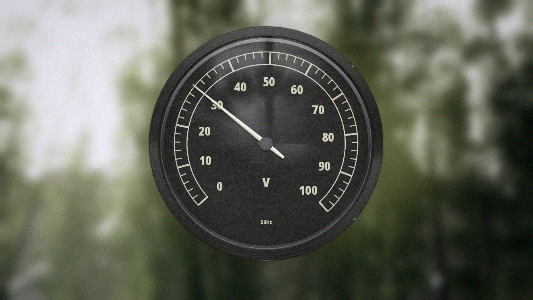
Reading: 30; V
